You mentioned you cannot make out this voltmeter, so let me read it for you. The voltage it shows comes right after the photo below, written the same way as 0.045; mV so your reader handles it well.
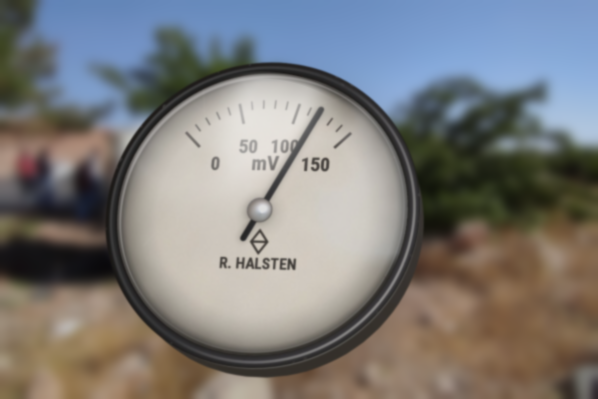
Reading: 120; mV
